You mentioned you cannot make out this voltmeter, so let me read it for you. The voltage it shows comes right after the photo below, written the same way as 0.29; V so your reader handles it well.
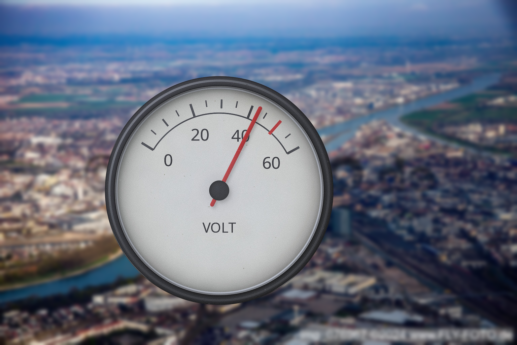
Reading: 42.5; V
